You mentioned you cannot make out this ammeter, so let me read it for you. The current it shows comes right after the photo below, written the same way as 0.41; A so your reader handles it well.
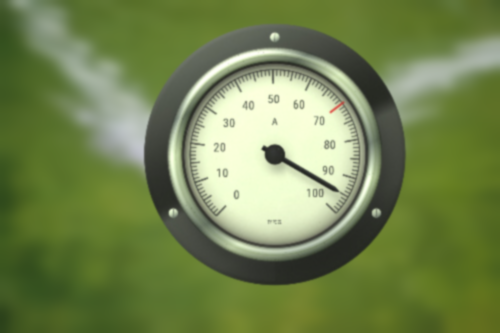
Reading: 95; A
